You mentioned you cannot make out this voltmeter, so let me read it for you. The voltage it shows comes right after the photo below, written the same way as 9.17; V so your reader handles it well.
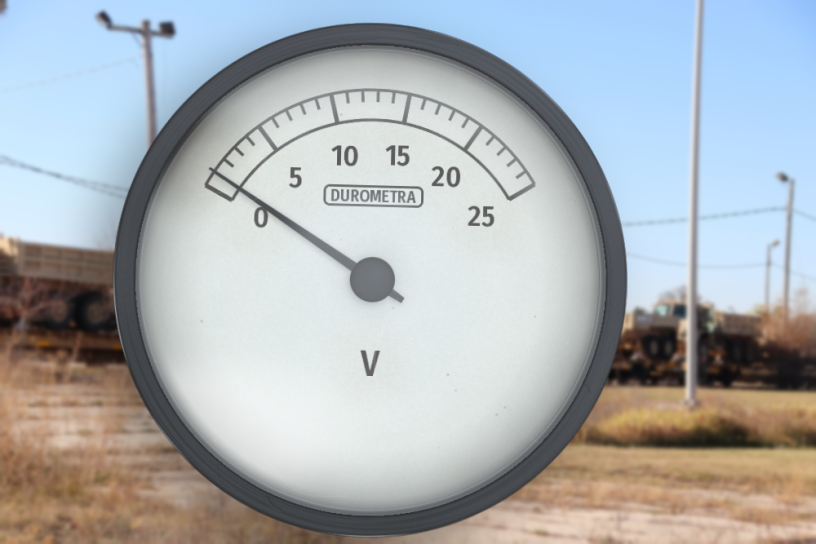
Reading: 1; V
